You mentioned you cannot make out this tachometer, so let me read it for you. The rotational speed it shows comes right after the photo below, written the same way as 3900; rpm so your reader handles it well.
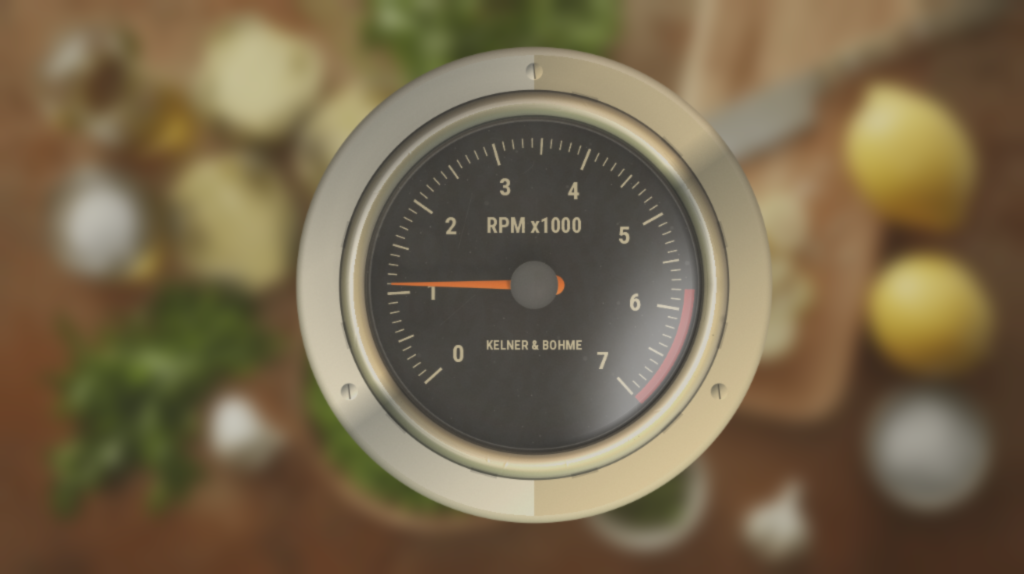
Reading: 1100; rpm
